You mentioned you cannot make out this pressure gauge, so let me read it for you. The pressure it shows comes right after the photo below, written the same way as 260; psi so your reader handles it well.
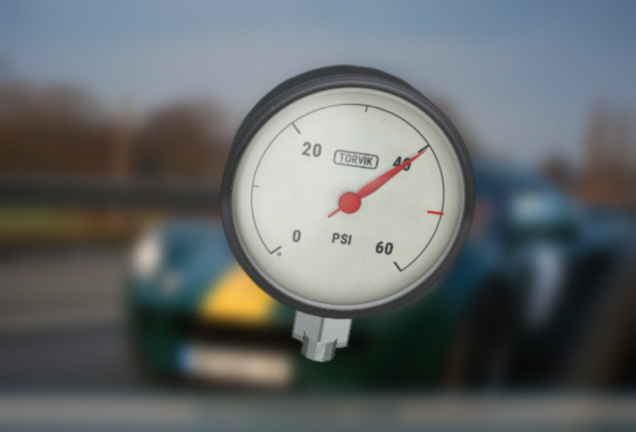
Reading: 40; psi
